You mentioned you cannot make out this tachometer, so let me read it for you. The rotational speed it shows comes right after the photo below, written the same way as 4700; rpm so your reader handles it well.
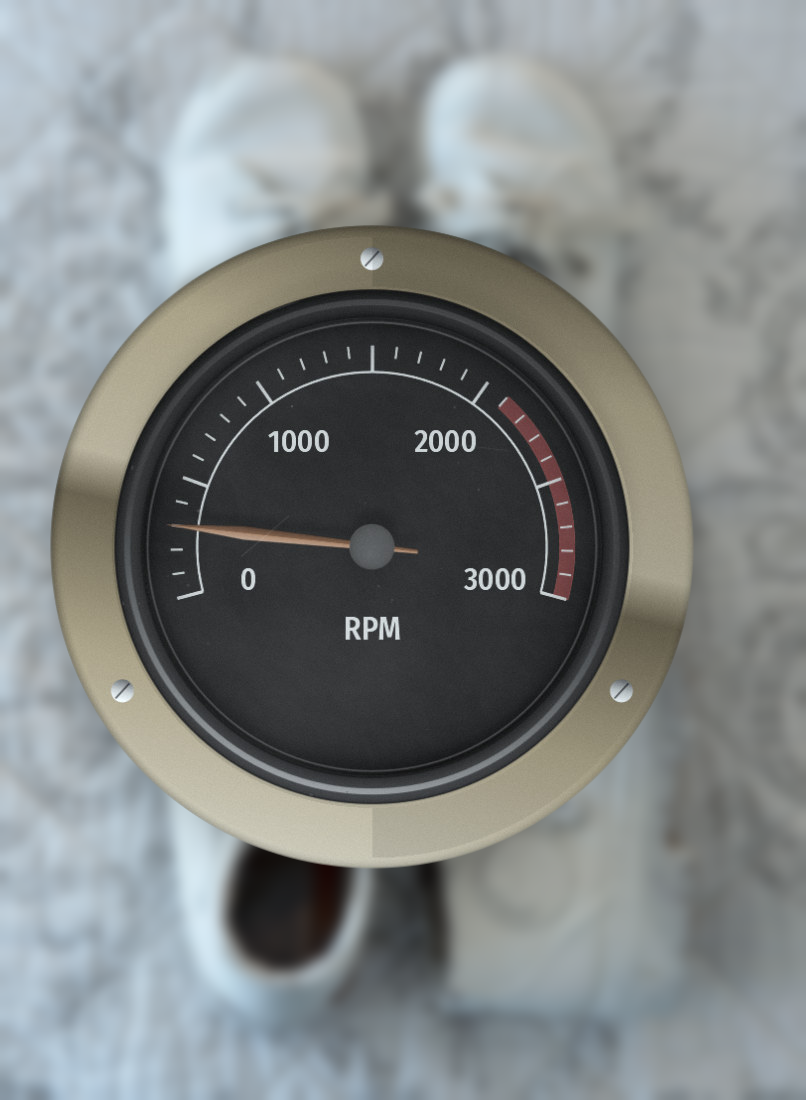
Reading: 300; rpm
